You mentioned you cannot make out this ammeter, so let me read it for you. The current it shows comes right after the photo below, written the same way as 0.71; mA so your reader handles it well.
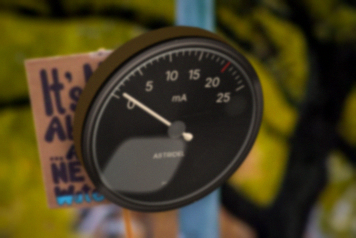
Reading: 1; mA
